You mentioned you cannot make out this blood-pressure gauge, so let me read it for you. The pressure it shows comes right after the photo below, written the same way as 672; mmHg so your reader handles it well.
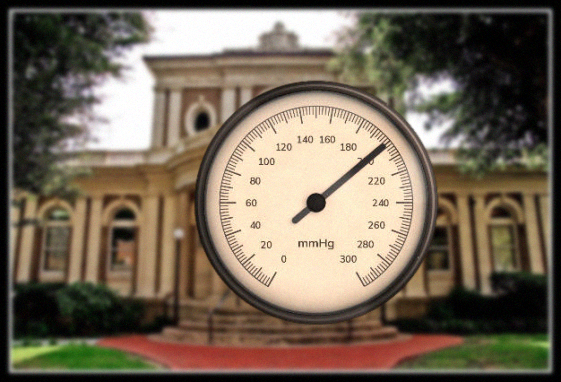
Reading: 200; mmHg
